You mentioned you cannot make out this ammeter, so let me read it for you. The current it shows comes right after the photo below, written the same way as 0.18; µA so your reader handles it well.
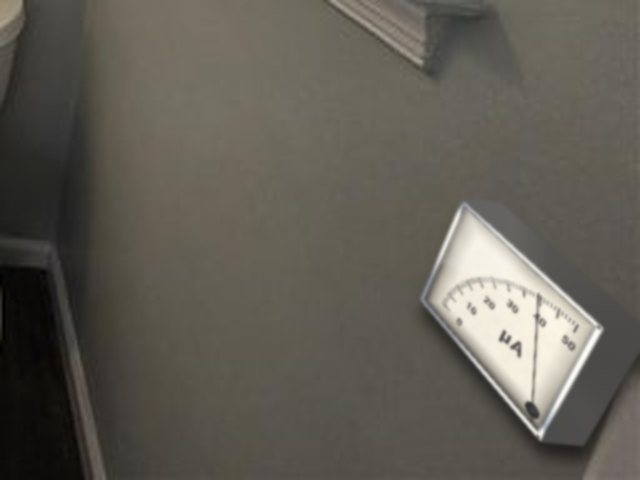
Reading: 40; µA
